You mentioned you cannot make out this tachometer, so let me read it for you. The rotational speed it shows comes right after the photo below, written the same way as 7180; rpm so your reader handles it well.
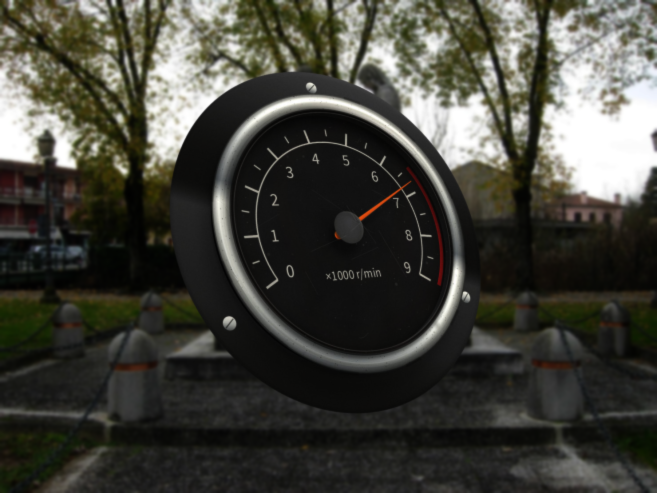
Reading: 6750; rpm
